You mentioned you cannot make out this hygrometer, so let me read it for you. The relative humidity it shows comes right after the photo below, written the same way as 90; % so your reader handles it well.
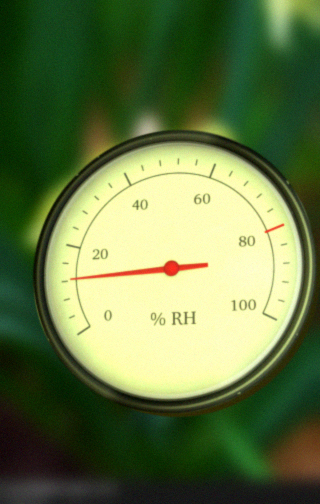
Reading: 12; %
